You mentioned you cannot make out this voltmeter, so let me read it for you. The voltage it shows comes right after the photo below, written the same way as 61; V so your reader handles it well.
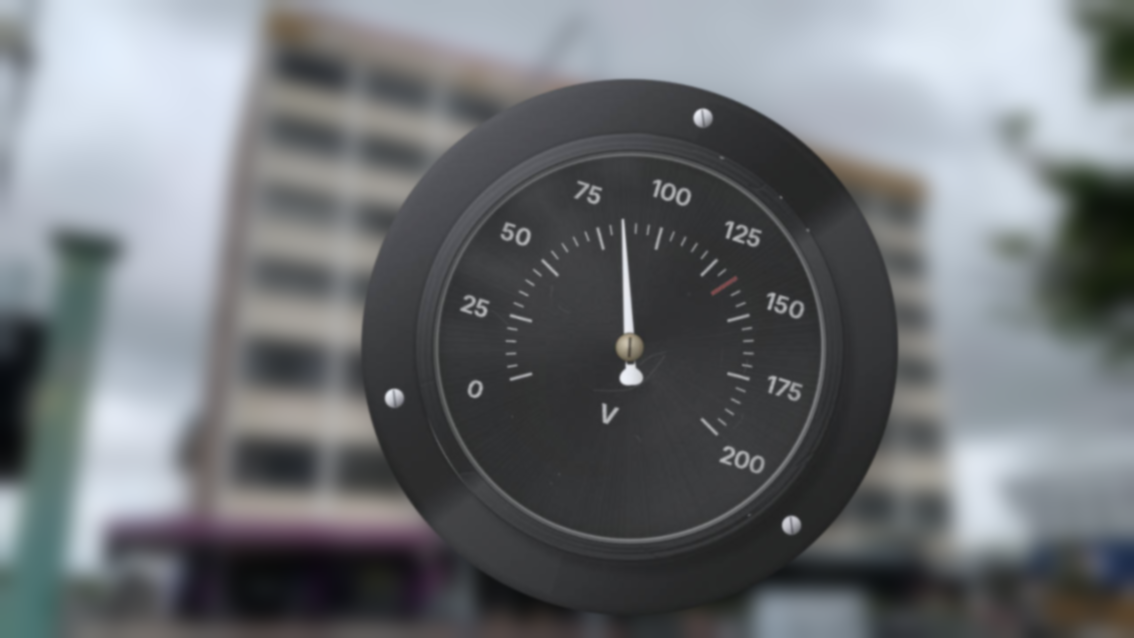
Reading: 85; V
